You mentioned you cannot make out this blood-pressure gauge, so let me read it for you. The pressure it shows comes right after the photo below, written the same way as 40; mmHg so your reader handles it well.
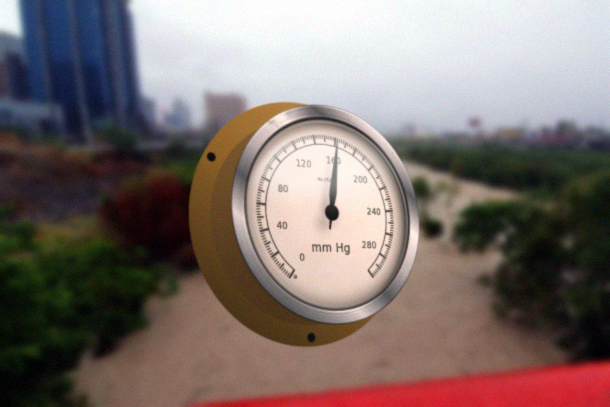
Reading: 160; mmHg
